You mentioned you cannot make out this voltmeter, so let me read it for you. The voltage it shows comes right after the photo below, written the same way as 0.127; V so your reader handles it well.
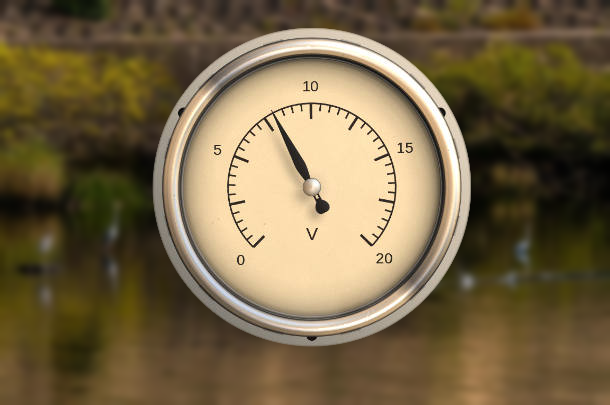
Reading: 8; V
